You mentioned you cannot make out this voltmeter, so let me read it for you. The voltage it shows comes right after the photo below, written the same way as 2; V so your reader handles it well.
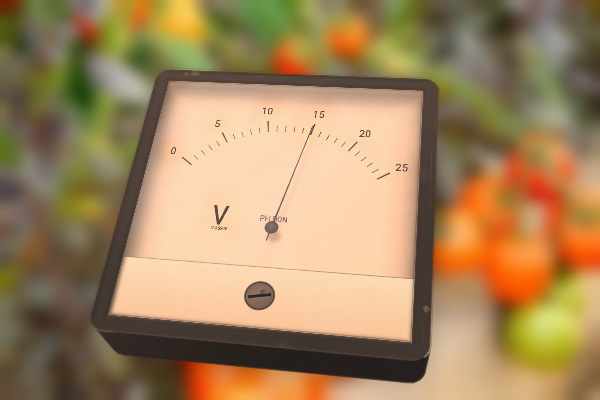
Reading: 15; V
